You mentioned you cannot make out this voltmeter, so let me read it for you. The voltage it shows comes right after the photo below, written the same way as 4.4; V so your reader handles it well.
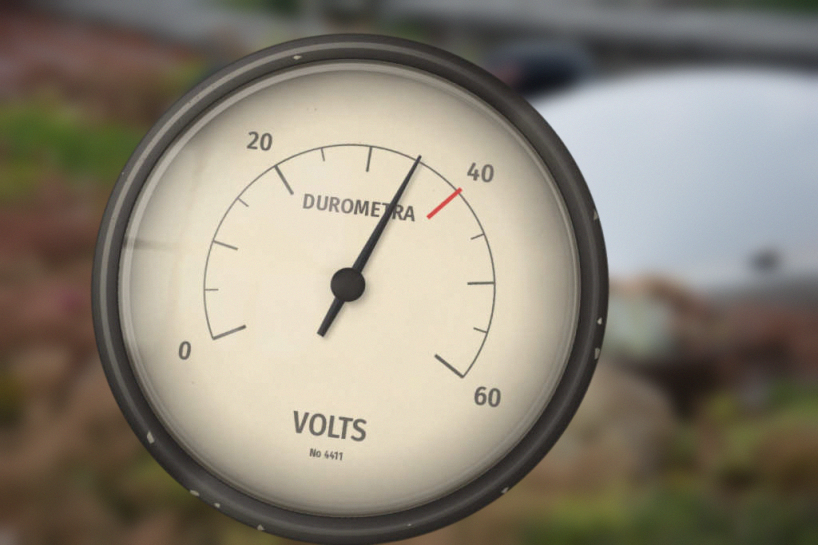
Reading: 35; V
